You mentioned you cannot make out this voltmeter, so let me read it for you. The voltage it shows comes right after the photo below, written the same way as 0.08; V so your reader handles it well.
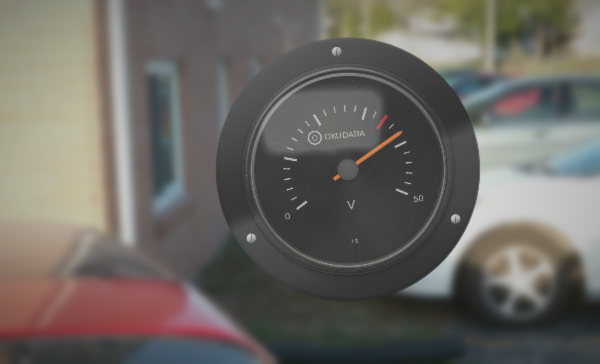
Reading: 38; V
